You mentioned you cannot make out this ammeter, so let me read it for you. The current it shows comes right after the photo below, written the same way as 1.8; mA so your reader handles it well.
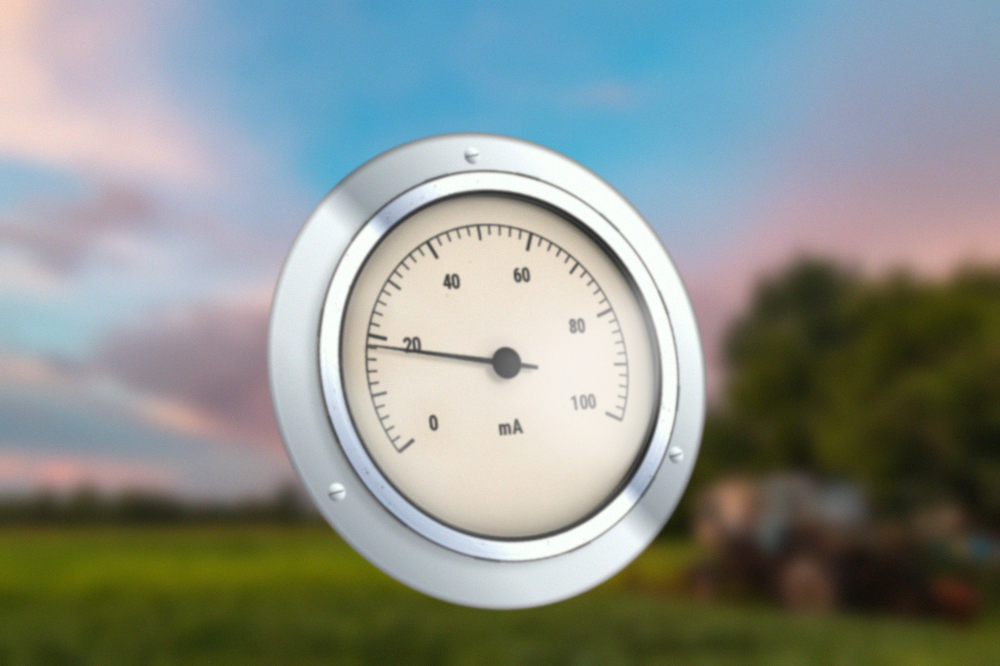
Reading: 18; mA
